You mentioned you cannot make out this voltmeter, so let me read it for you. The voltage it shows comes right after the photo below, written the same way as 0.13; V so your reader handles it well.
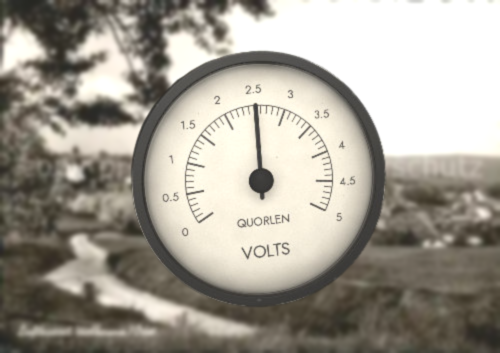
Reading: 2.5; V
